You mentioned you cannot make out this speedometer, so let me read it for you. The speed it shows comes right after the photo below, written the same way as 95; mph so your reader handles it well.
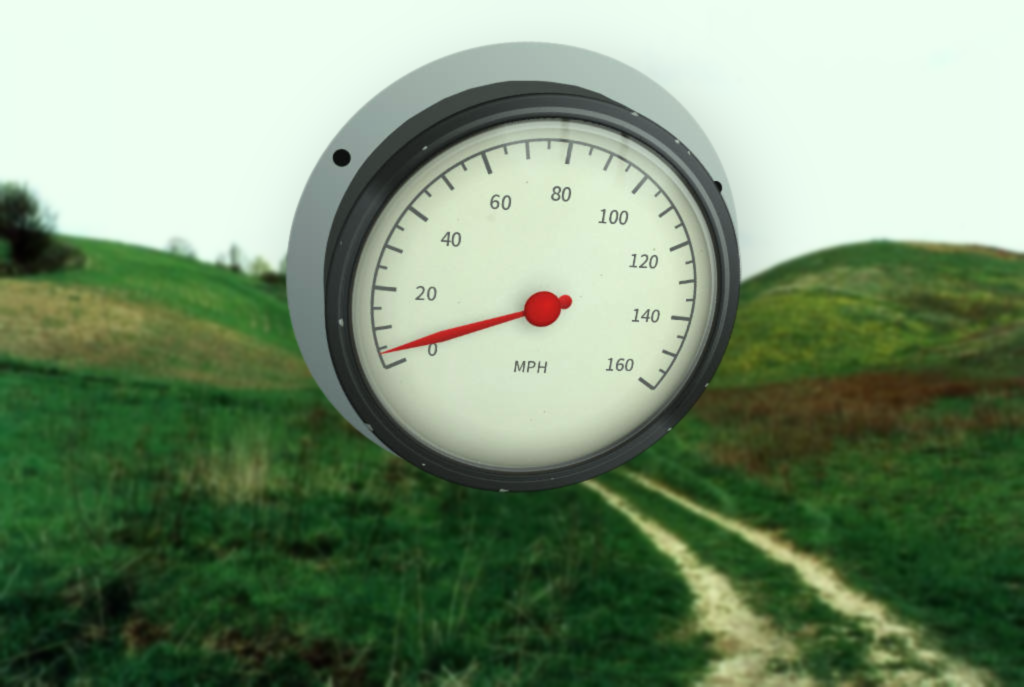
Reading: 5; mph
